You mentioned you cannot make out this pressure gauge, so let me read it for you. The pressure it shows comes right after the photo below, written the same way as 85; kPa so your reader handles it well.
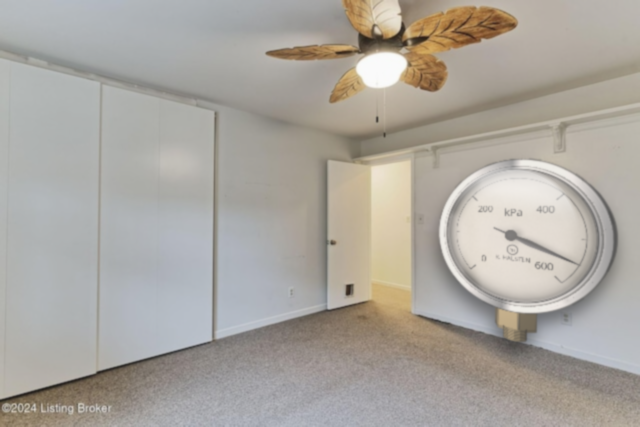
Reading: 550; kPa
